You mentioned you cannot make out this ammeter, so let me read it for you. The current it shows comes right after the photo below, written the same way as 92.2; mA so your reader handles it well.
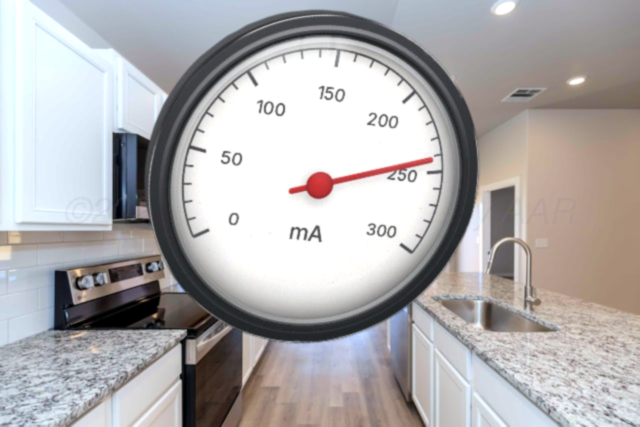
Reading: 240; mA
